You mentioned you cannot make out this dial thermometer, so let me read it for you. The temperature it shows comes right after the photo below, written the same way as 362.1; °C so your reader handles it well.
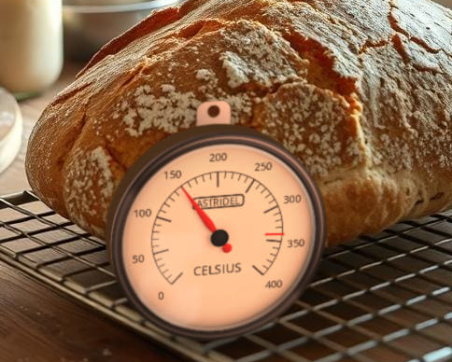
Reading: 150; °C
